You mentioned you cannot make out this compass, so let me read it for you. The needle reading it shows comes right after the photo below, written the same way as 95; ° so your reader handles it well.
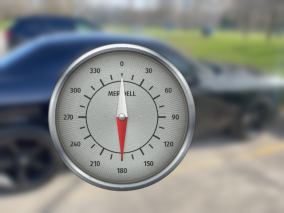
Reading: 180; °
